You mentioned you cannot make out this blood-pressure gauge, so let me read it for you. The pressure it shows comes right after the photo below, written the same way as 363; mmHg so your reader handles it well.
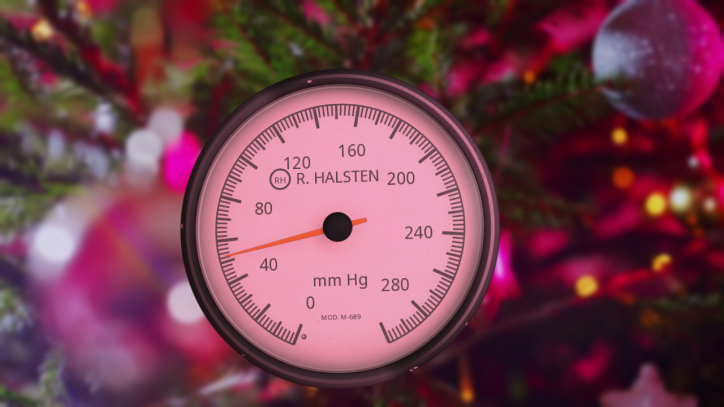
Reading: 52; mmHg
